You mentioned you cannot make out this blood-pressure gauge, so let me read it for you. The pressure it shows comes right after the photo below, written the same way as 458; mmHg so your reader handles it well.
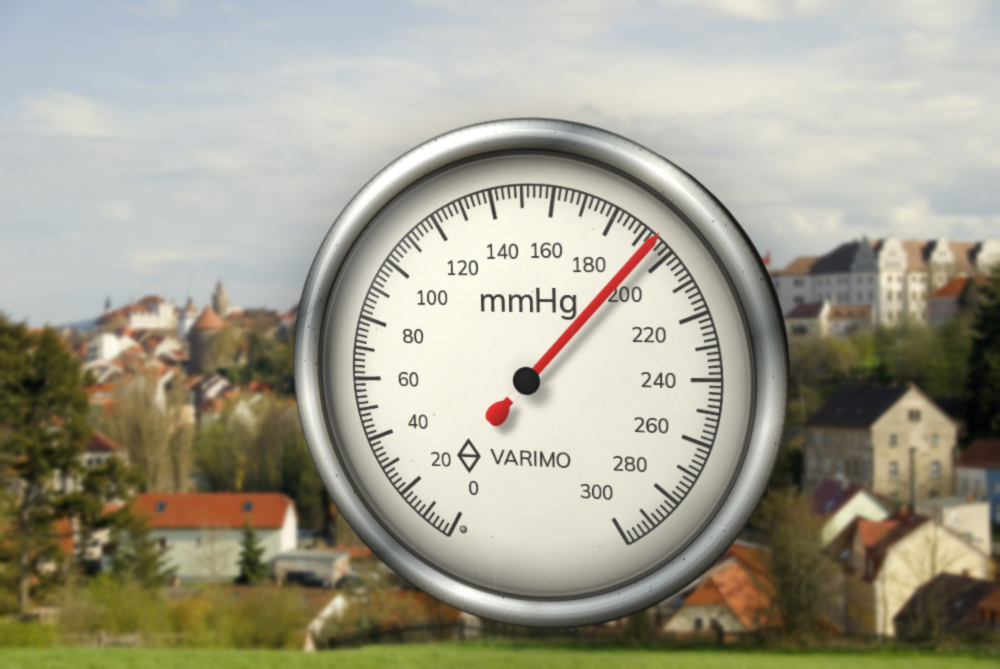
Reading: 194; mmHg
